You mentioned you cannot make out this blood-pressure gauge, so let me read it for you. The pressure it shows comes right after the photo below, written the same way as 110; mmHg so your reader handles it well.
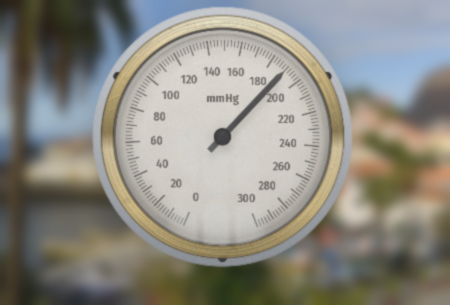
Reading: 190; mmHg
